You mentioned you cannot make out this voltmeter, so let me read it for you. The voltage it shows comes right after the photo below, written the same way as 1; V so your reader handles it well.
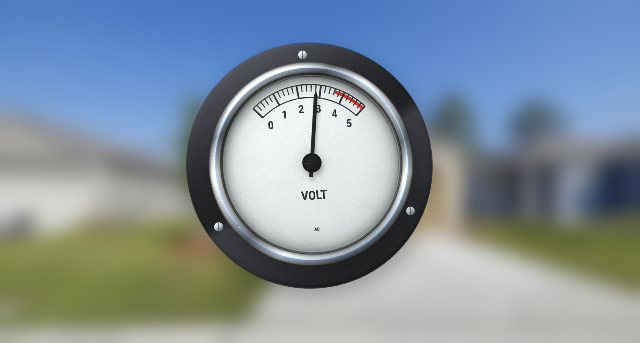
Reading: 2.8; V
